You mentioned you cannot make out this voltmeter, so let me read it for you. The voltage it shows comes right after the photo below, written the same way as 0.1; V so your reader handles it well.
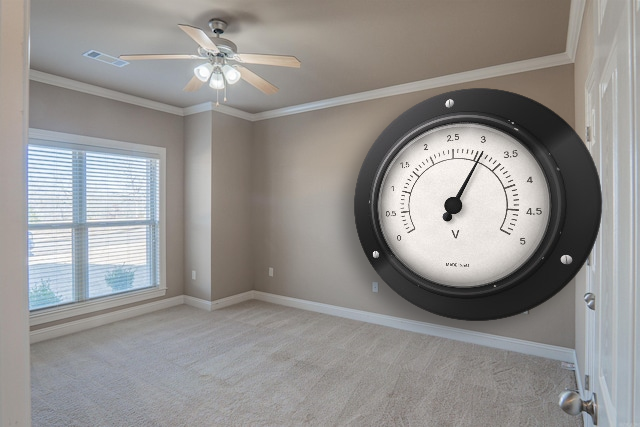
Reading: 3.1; V
